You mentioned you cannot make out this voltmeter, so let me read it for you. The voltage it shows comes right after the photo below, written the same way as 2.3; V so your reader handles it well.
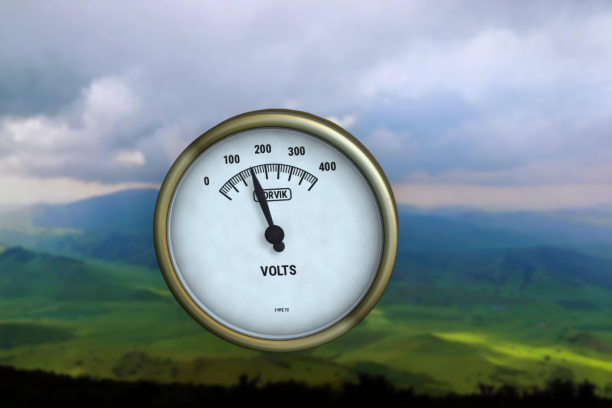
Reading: 150; V
